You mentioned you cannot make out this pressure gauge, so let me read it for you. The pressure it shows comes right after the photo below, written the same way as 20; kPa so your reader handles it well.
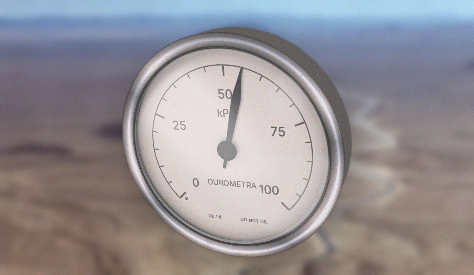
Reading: 55; kPa
